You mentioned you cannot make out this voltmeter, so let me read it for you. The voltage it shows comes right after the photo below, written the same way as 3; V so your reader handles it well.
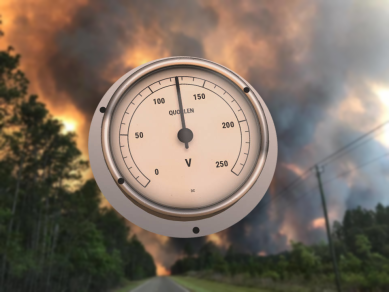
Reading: 125; V
